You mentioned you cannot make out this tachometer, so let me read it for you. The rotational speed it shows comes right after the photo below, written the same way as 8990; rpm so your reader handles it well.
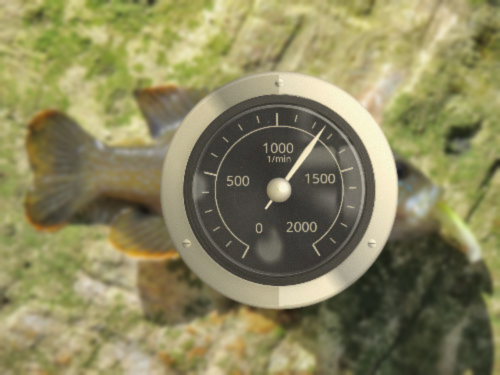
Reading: 1250; rpm
